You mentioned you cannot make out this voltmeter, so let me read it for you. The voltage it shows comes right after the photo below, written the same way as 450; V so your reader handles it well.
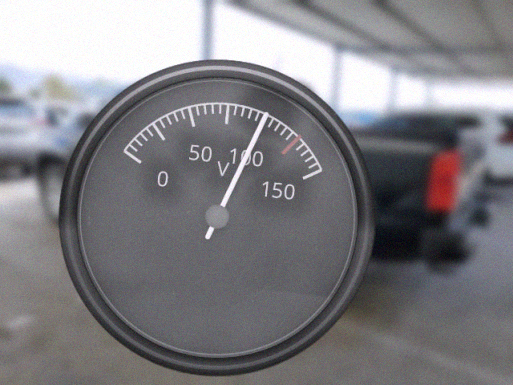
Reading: 100; V
